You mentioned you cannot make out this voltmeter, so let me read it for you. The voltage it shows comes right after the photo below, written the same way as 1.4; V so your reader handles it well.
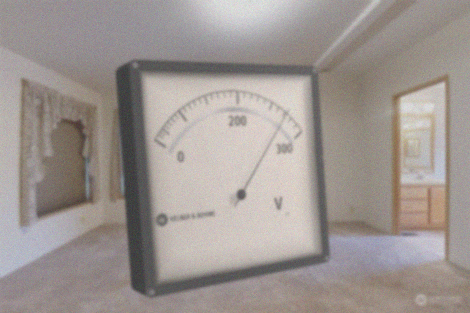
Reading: 270; V
